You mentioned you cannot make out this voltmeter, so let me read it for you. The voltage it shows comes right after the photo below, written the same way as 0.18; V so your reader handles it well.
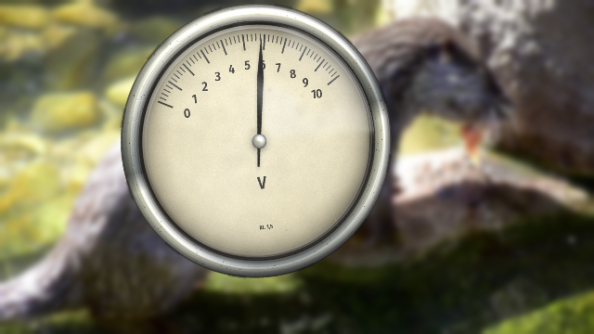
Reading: 5.8; V
